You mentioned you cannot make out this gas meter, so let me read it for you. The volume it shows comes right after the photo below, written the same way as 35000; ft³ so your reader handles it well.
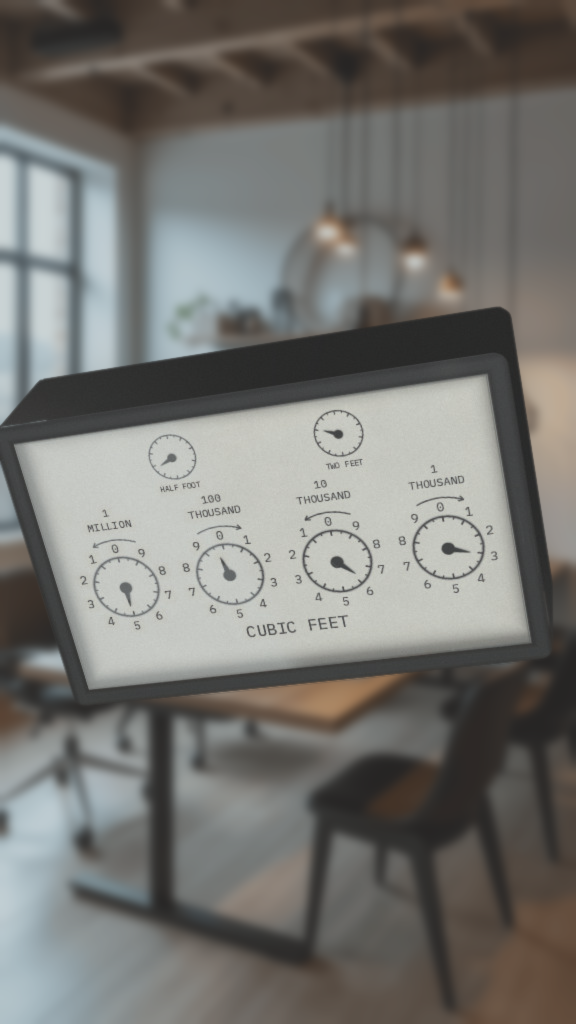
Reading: 496300; ft³
